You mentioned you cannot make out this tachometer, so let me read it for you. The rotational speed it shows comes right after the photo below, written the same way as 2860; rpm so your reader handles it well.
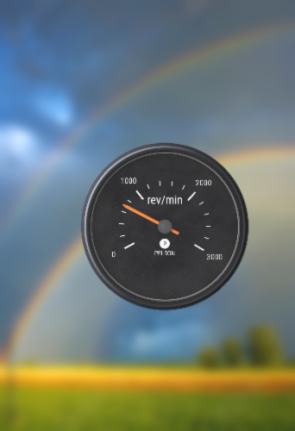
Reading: 700; rpm
